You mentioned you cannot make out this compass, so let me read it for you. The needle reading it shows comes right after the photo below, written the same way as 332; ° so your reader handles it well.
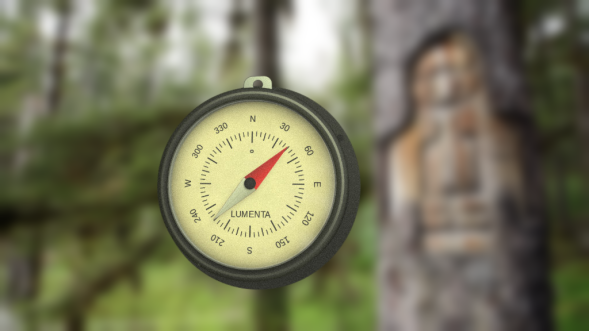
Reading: 45; °
